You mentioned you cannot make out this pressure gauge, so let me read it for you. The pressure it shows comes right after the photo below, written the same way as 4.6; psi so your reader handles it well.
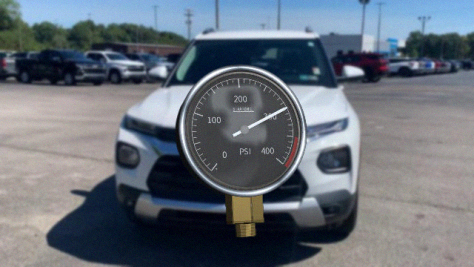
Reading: 300; psi
